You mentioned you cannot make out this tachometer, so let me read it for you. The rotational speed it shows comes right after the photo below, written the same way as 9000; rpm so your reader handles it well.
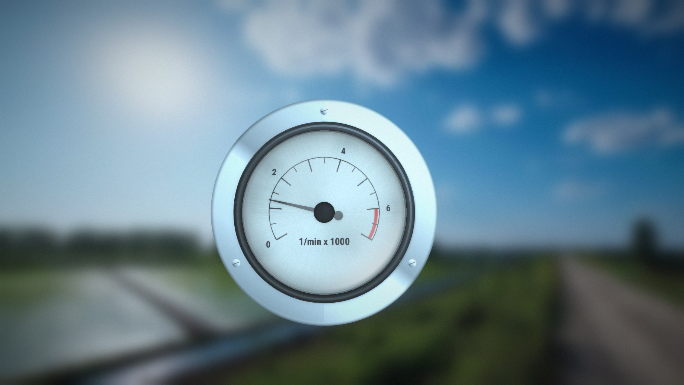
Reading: 1250; rpm
